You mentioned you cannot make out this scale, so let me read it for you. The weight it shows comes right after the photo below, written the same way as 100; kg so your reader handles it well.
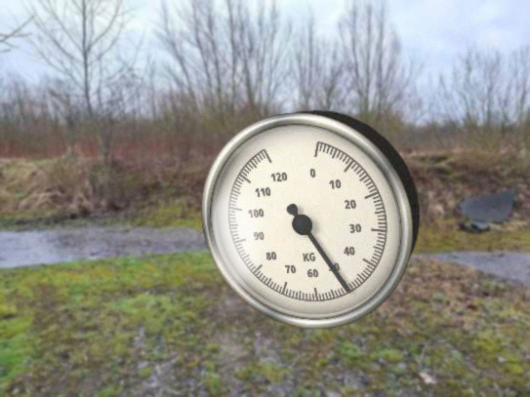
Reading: 50; kg
